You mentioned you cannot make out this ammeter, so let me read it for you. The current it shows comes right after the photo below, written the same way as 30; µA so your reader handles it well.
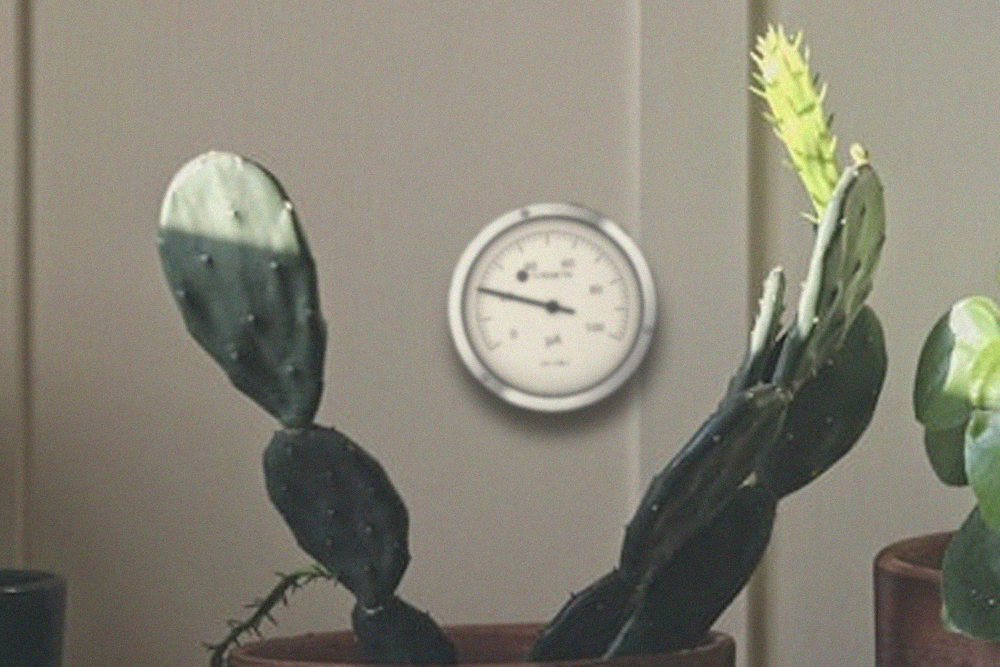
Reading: 20; µA
